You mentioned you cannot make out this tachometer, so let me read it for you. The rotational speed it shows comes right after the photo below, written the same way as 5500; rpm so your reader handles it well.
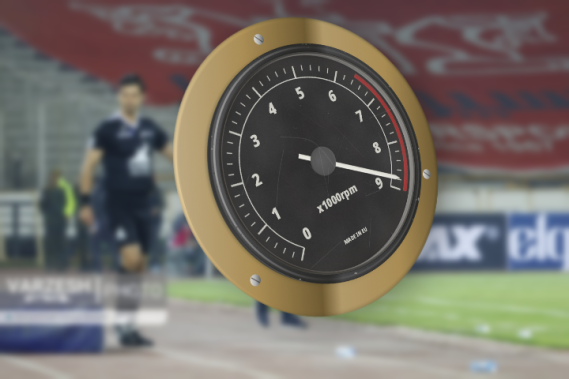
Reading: 8800; rpm
